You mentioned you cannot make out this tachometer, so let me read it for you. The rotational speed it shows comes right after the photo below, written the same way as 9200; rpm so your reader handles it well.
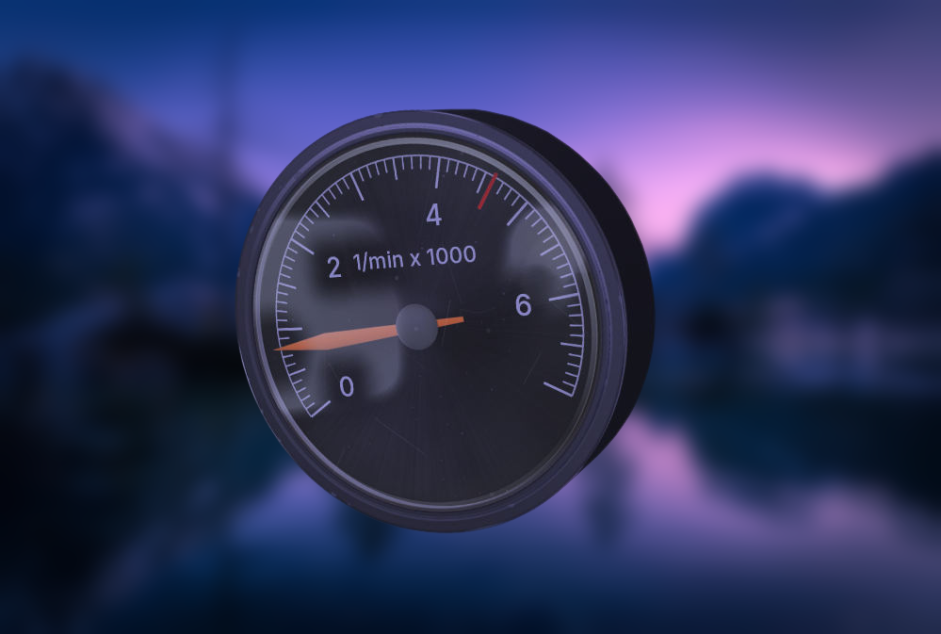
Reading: 800; rpm
